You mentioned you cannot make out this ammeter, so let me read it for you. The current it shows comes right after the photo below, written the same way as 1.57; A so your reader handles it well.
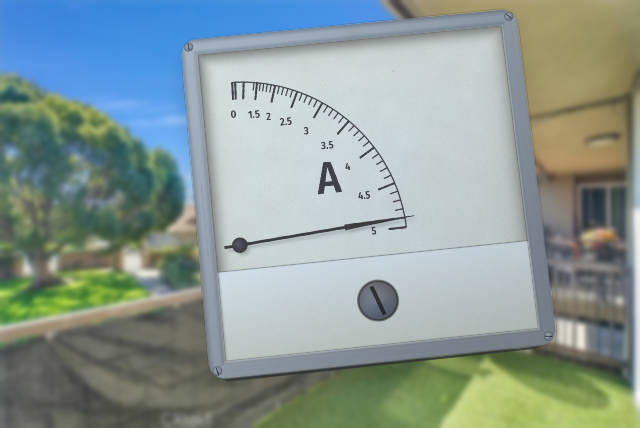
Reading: 4.9; A
